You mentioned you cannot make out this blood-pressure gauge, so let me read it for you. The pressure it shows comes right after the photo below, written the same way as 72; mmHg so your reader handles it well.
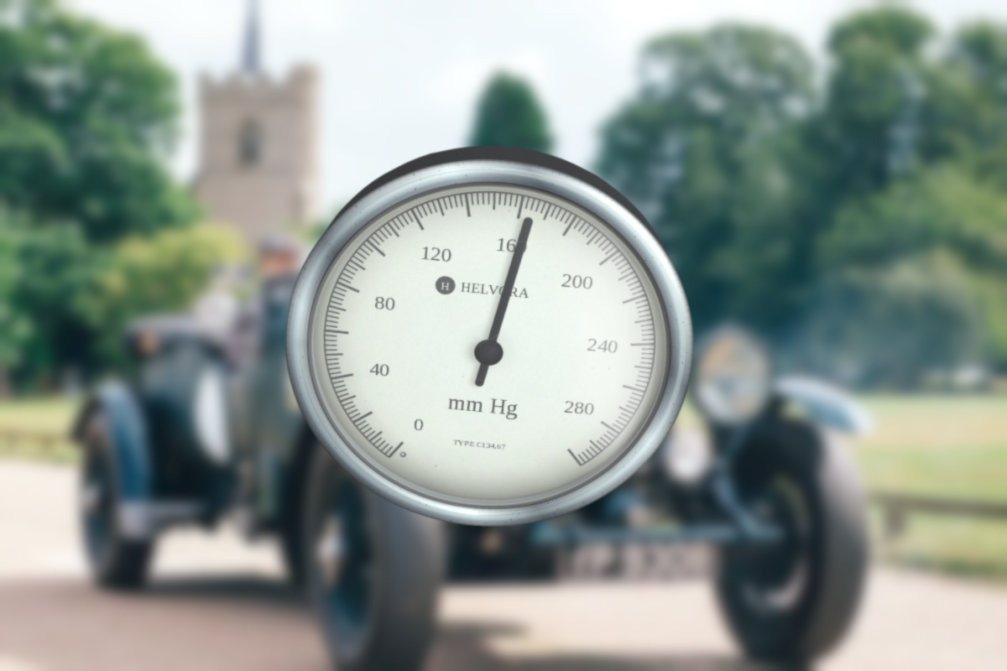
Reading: 164; mmHg
